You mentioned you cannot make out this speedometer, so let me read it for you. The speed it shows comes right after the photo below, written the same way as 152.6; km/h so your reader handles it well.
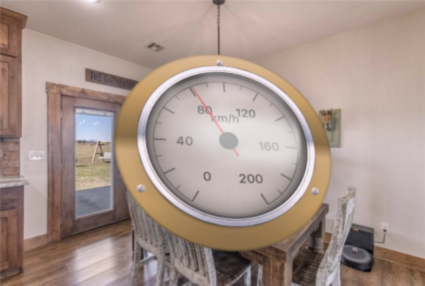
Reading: 80; km/h
